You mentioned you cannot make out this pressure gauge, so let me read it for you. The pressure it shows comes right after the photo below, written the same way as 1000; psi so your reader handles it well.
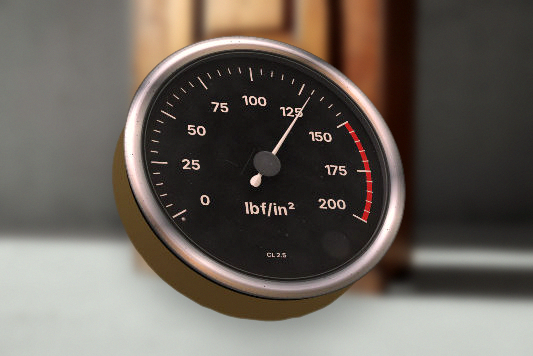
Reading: 130; psi
